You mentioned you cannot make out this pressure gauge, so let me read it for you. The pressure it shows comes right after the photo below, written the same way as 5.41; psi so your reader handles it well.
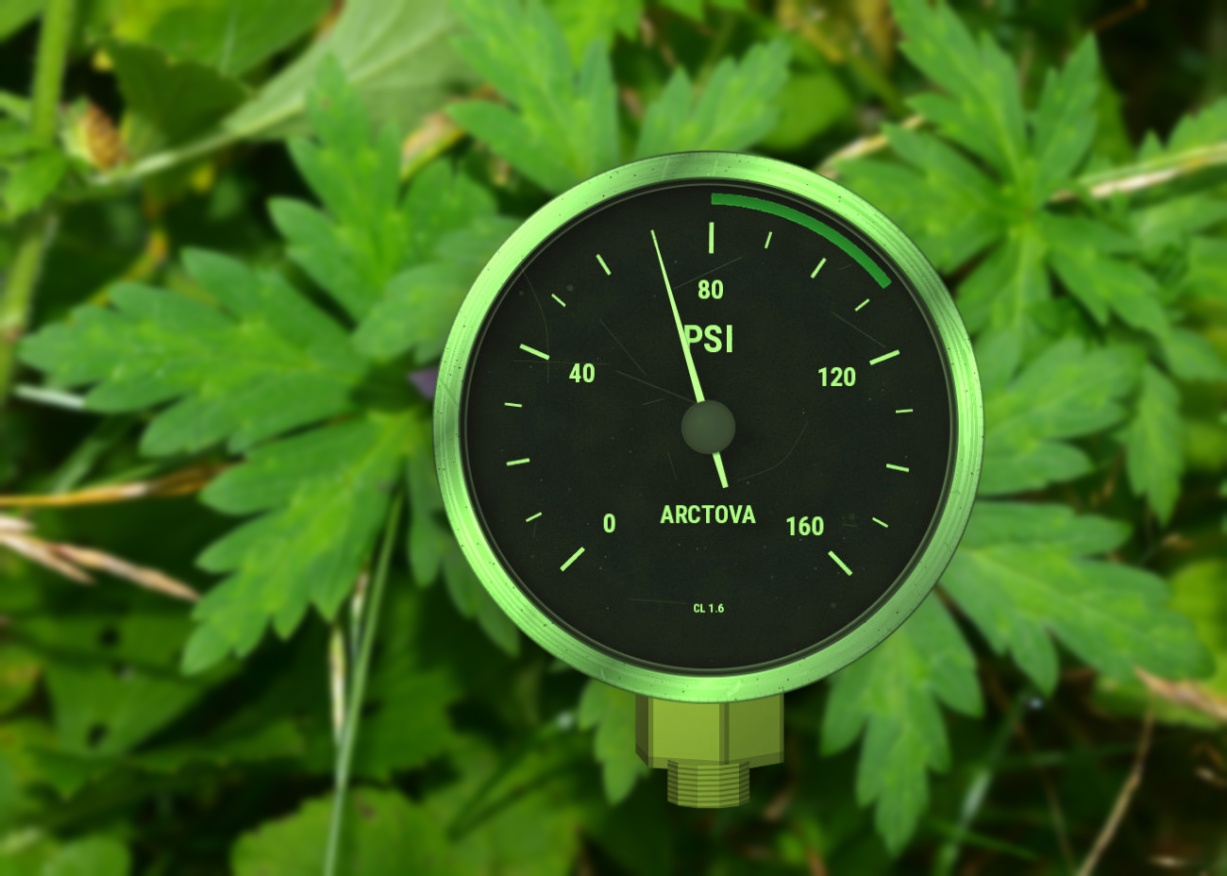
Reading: 70; psi
